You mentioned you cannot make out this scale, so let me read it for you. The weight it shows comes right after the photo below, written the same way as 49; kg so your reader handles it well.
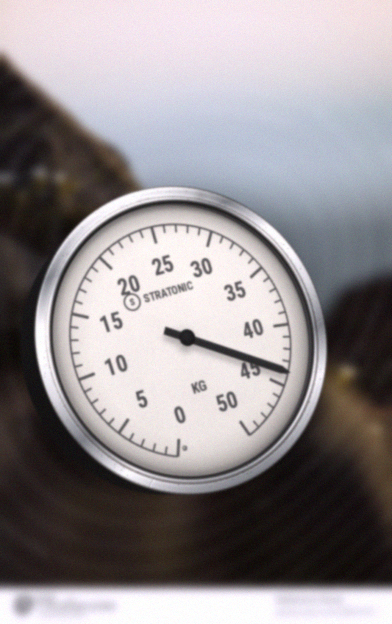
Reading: 44; kg
